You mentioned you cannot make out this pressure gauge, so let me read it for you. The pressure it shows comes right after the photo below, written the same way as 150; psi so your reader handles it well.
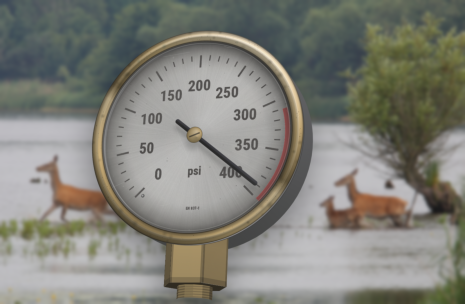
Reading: 390; psi
